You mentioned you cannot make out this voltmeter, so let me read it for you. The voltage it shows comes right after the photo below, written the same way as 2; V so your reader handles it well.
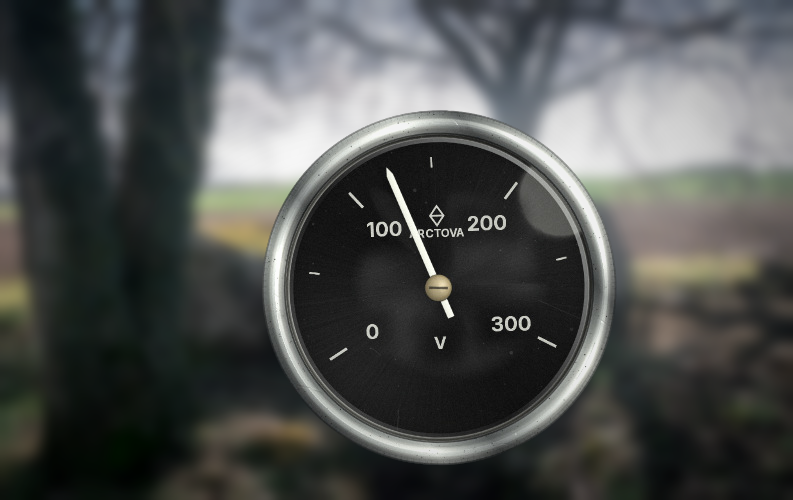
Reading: 125; V
